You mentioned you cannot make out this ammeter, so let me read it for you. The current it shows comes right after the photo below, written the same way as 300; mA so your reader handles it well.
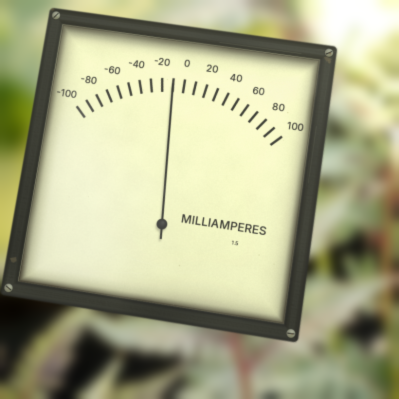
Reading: -10; mA
